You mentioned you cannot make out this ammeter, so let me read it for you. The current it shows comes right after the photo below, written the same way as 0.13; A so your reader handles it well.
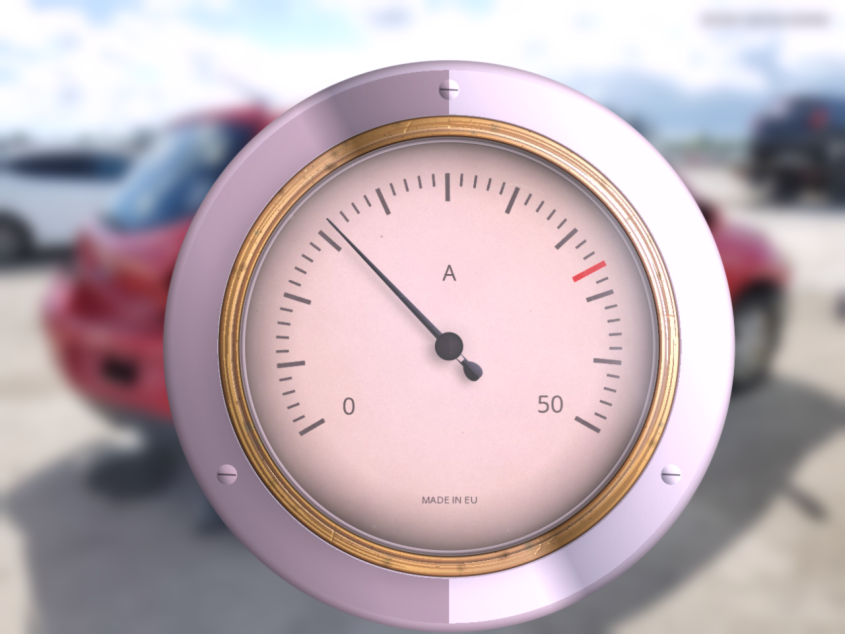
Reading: 16; A
